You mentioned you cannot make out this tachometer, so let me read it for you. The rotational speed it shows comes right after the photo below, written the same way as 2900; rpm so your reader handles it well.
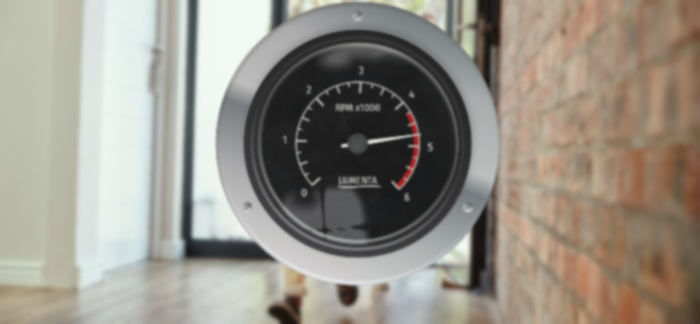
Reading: 4750; rpm
